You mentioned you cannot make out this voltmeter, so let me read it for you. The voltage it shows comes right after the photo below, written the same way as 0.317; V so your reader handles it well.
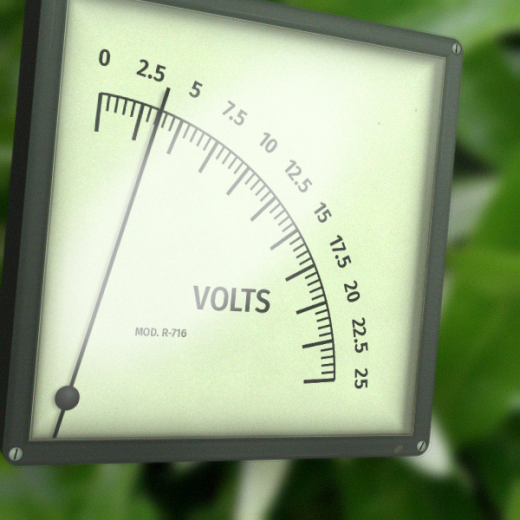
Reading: 3.5; V
